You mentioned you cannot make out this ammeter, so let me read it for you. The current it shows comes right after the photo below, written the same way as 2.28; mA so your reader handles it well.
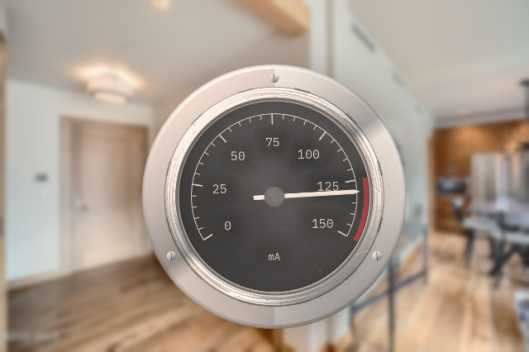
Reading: 130; mA
